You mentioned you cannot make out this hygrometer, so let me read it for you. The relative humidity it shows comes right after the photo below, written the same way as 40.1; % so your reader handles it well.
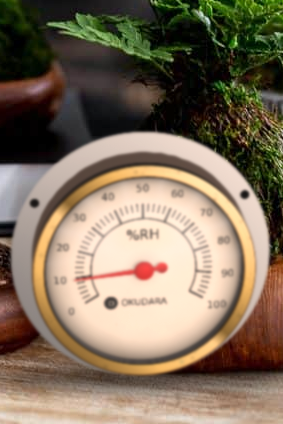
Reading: 10; %
